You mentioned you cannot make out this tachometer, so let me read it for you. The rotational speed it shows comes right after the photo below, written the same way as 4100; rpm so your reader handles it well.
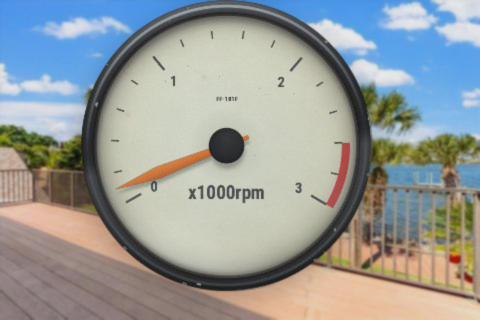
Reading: 100; rpm
